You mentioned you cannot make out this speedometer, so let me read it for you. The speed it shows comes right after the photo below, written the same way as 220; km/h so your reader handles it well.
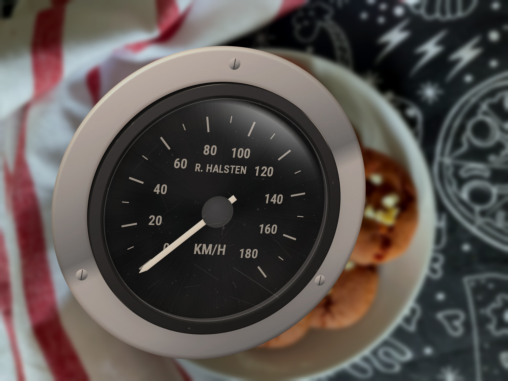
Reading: 0; km/h
